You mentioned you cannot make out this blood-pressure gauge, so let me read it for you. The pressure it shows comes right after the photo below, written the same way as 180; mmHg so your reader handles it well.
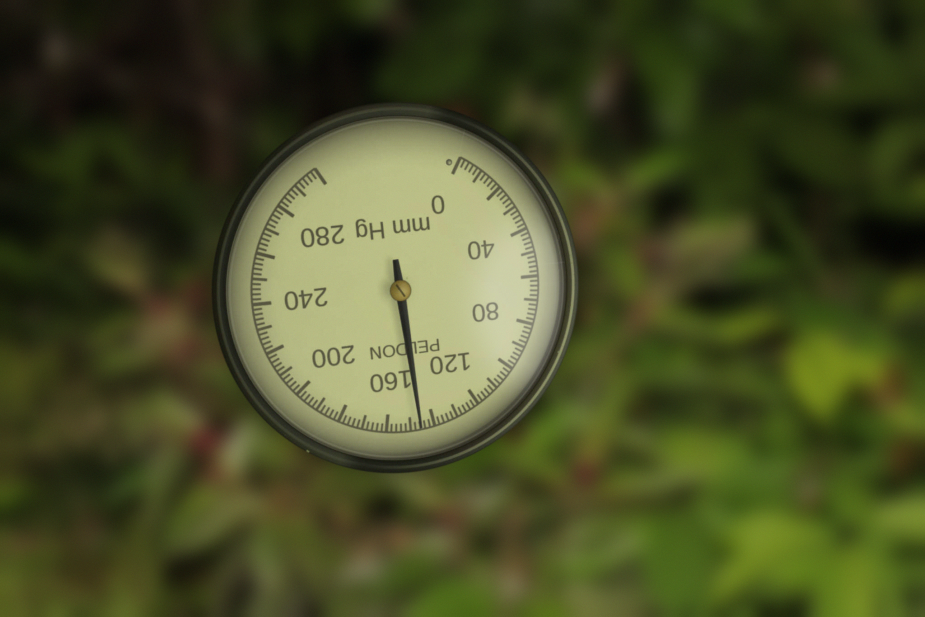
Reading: 146; mmHg
